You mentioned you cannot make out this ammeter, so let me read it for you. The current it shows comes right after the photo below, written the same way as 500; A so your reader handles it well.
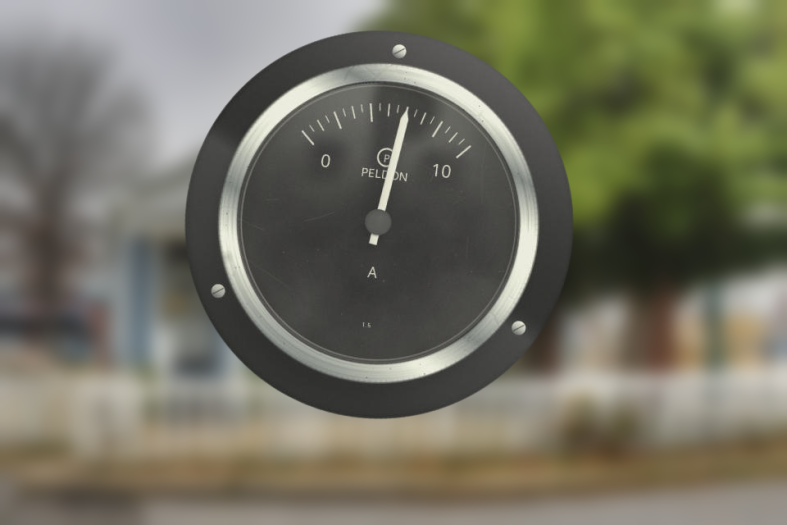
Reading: 6; A
